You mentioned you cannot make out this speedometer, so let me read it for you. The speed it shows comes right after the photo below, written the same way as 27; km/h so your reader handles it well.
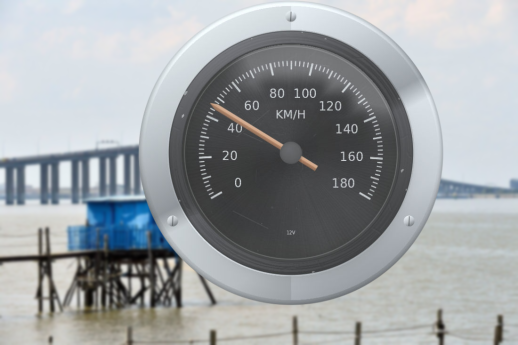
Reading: 46; km/h
